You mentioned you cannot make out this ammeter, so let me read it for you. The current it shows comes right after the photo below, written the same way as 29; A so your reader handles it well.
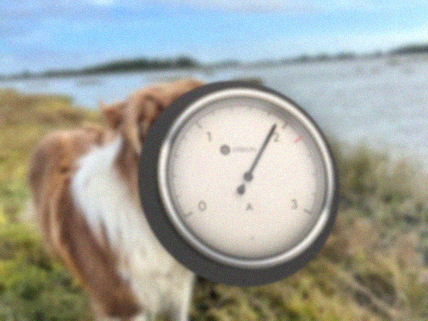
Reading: 1.9; A
